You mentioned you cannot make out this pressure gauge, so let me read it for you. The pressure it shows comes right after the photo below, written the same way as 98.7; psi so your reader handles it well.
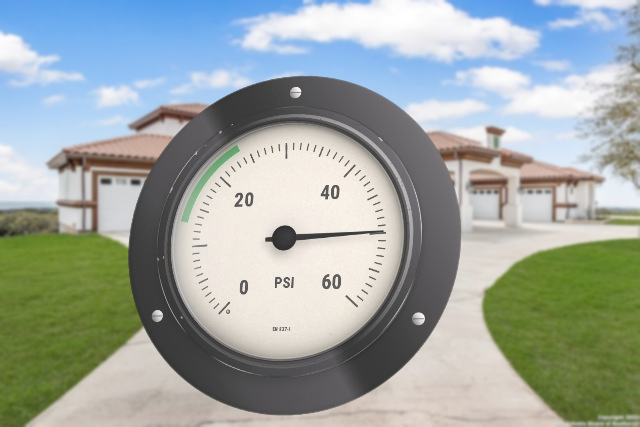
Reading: 50; psi
